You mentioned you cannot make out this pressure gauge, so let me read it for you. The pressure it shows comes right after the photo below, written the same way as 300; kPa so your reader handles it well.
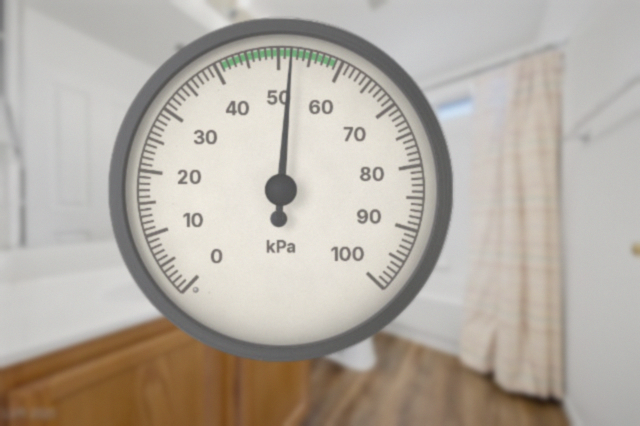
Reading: 52; kPa
